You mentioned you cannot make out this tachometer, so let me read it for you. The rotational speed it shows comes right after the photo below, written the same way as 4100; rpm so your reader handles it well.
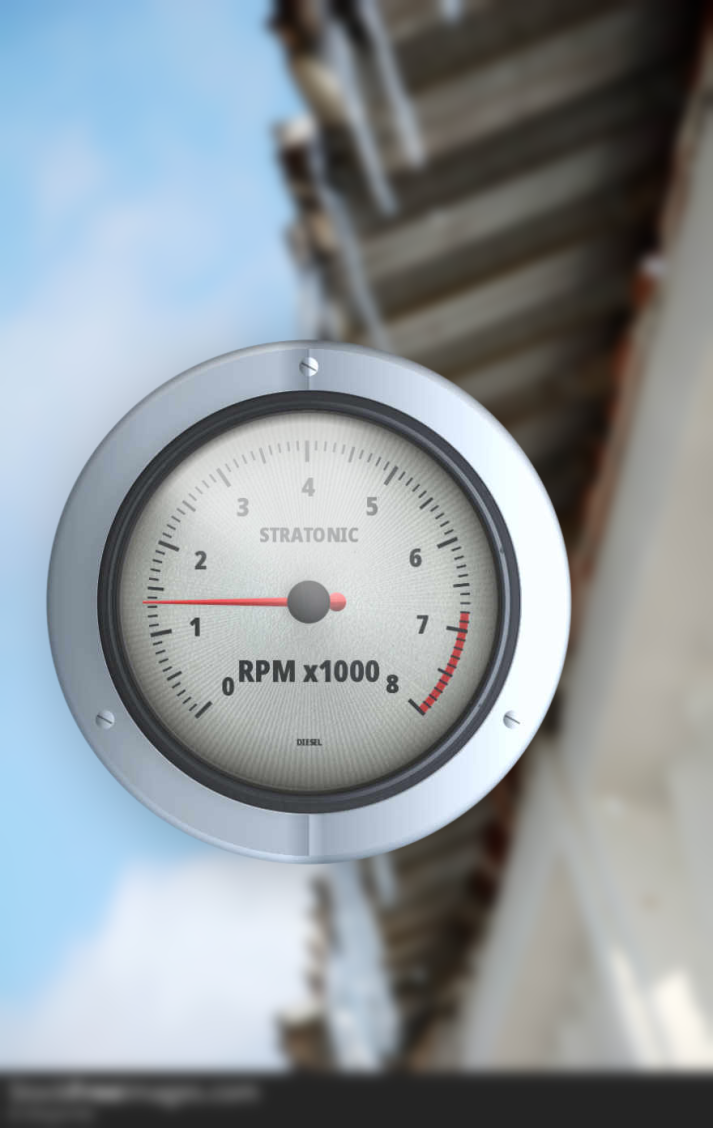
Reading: 1350; rpm
